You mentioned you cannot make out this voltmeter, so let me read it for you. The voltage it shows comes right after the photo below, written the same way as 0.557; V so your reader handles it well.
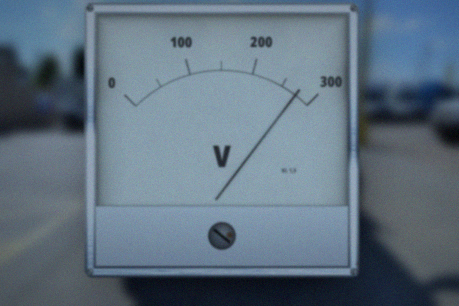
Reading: 275; V
